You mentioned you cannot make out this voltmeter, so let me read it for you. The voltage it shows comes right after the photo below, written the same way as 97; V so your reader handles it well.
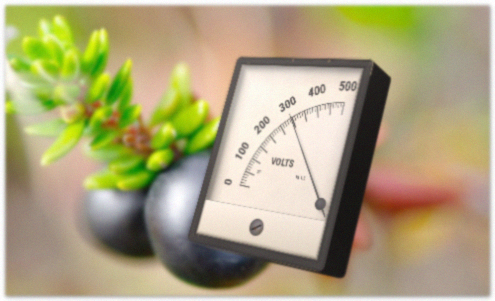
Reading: 300; V
